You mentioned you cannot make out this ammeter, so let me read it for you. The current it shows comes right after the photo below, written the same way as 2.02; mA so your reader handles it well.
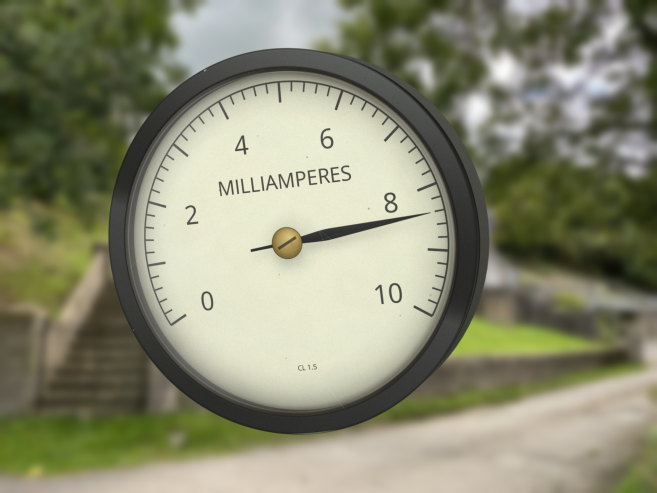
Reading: 8.4; mA
